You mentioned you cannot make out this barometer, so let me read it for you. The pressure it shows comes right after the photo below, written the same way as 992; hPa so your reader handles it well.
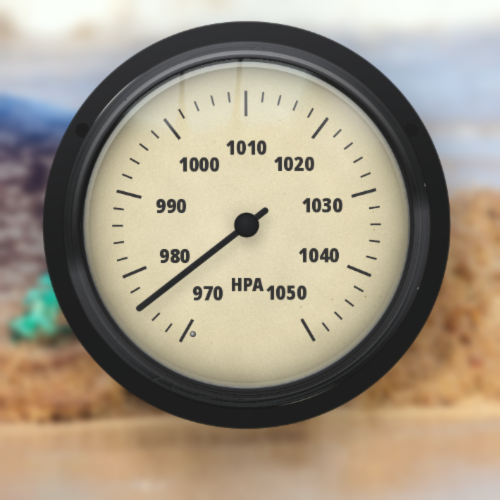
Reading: 976; hPa
